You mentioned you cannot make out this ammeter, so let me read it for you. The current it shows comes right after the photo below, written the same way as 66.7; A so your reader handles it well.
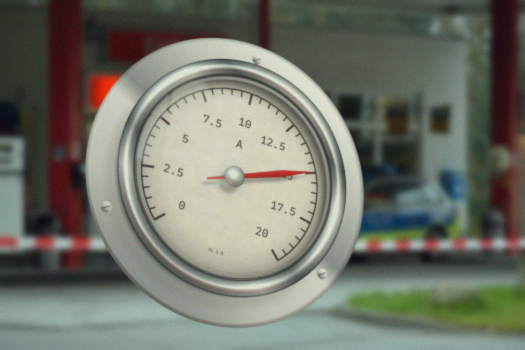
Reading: 15; A
